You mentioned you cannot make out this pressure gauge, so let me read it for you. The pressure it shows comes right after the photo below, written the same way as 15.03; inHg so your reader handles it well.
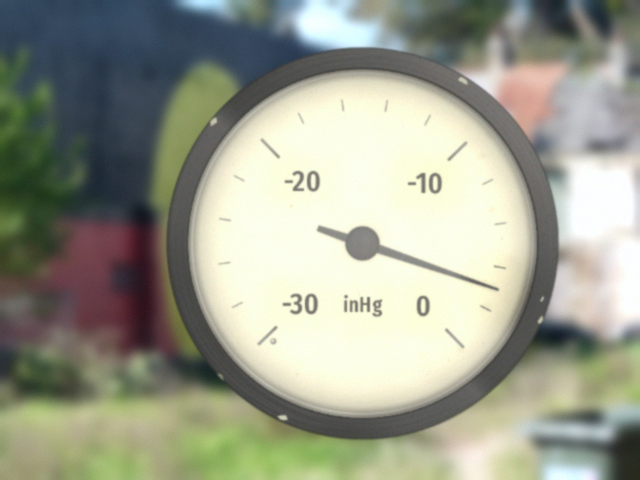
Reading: -3; inHg
